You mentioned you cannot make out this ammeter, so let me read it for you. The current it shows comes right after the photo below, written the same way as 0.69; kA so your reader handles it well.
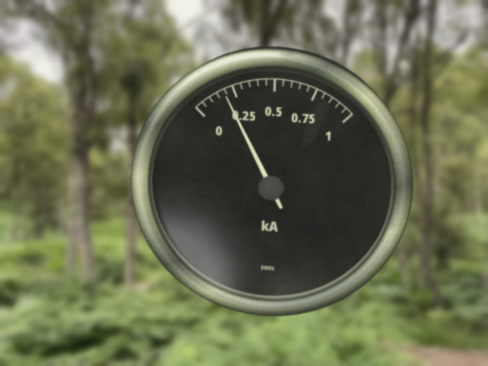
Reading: 0.2; kA
